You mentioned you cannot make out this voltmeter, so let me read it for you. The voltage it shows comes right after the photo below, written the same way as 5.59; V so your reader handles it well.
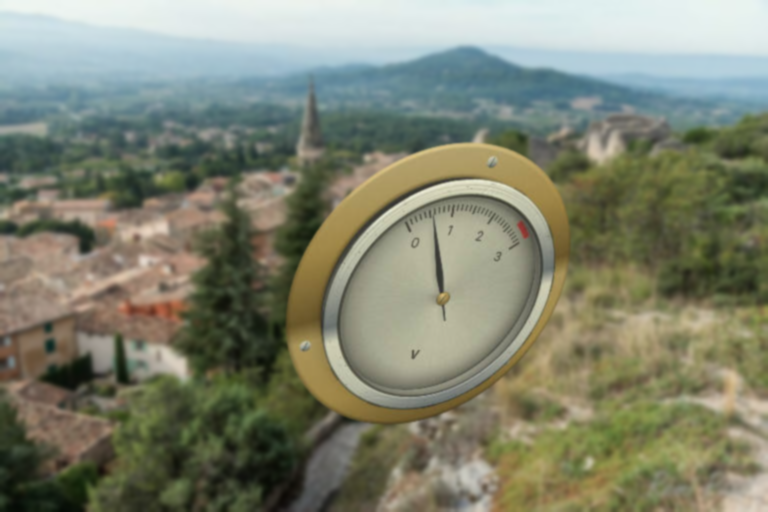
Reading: 0.5; V
